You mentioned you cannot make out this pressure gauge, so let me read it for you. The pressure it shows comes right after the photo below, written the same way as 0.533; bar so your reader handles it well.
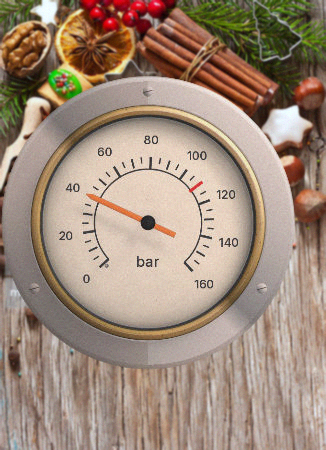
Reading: 40; bar
